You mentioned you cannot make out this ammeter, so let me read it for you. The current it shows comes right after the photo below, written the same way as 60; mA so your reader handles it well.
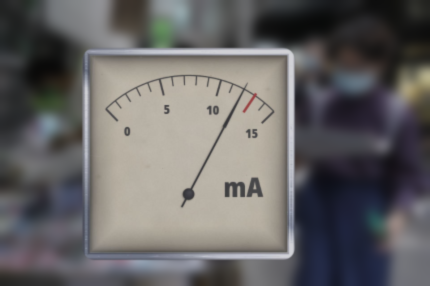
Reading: 12; mA
